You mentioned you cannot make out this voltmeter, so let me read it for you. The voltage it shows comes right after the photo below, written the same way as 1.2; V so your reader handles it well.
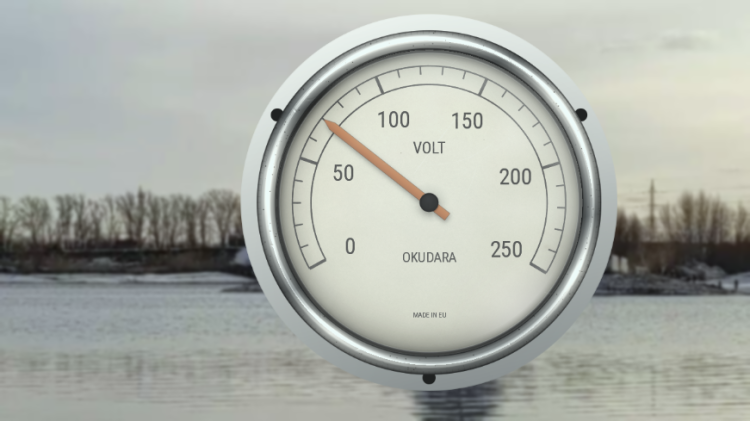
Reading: 70; V
